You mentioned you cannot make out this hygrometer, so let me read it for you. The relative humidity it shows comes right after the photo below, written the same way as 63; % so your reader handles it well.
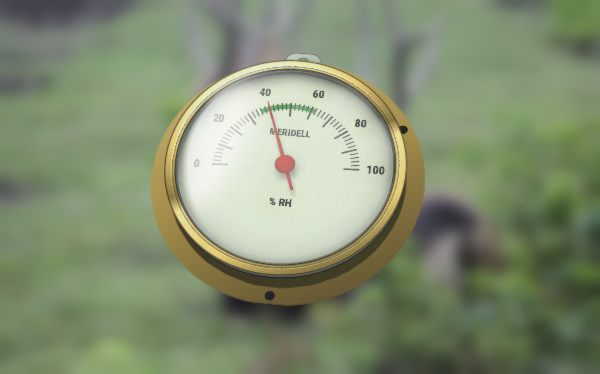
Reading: 40; %
